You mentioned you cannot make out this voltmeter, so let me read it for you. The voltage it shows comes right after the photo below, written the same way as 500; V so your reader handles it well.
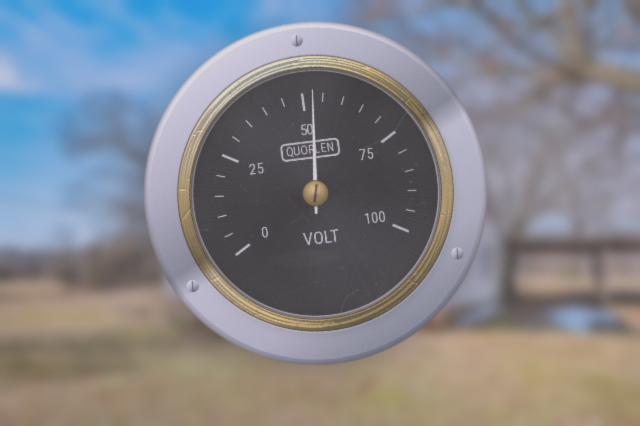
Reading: 52.5; V
